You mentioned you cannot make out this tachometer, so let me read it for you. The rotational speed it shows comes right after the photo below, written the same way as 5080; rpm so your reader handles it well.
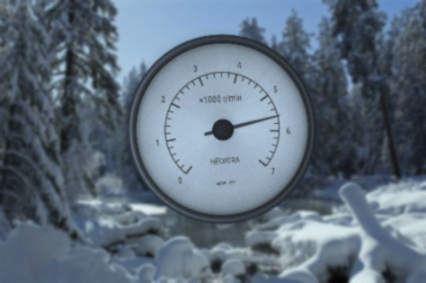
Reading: 5600; rpm
